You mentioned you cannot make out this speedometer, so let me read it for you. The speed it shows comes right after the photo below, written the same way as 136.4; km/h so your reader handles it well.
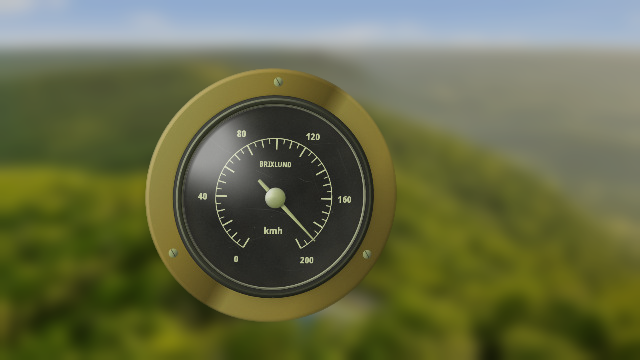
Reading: 190; km/h
